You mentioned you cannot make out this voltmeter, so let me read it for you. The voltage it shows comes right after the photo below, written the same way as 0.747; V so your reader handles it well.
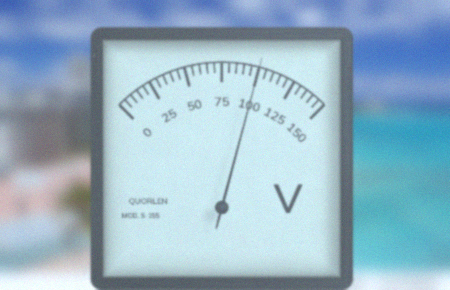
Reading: 100; V
